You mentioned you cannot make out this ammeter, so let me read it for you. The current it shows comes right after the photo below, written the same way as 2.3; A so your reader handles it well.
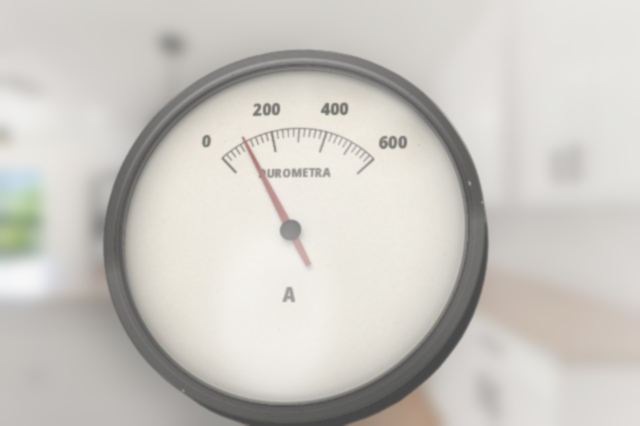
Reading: 100; A
